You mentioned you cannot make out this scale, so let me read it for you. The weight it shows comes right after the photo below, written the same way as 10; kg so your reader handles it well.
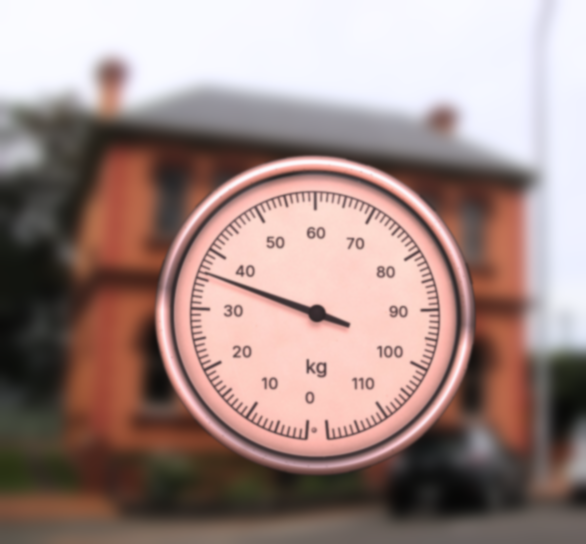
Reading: 36; kg
